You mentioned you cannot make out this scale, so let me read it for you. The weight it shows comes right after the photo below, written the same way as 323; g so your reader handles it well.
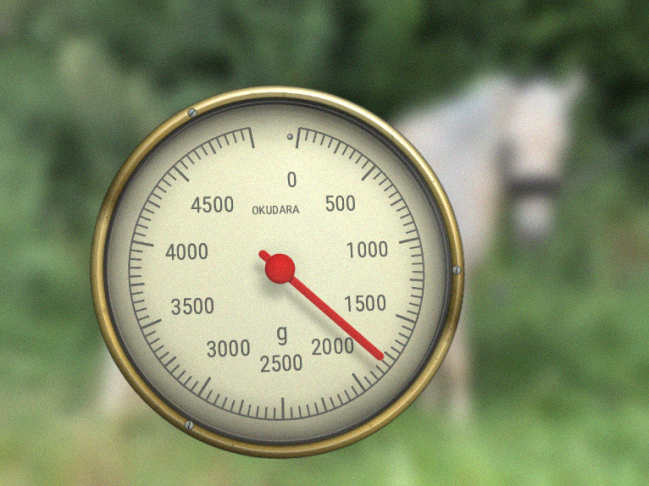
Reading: 1800; g
